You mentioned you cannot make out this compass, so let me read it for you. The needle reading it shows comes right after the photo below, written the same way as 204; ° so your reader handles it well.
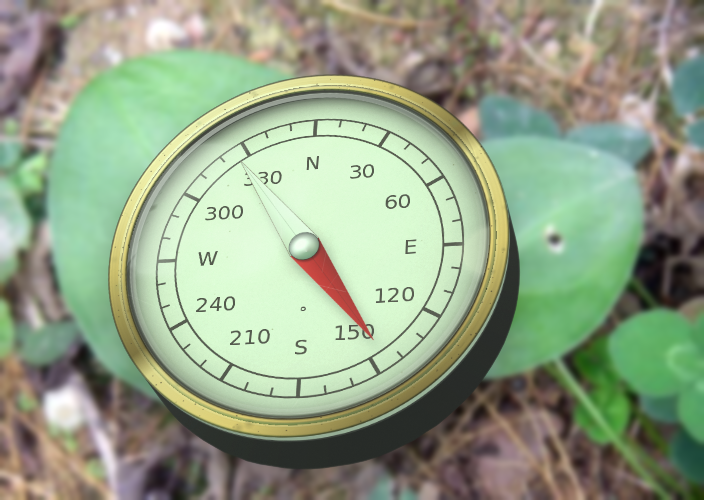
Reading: 145; °
